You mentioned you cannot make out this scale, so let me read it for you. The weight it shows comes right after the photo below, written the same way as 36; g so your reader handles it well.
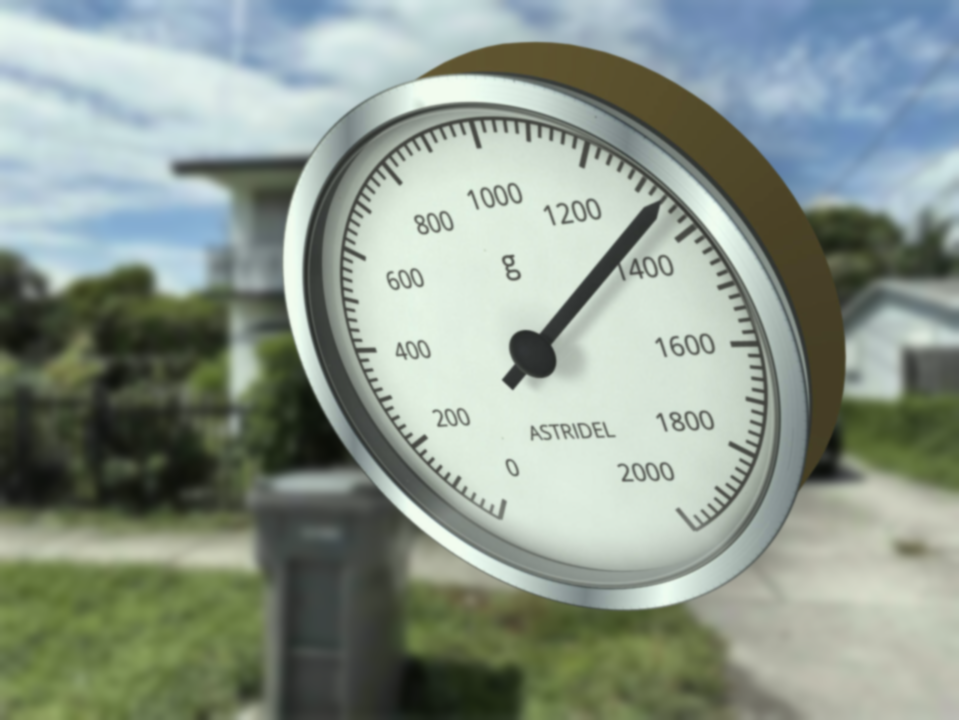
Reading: 1340; g
